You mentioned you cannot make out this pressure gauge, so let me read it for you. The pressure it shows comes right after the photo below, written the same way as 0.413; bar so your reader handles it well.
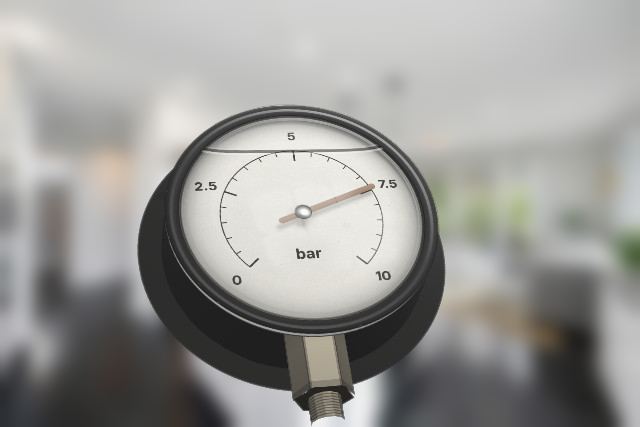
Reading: 7.5; bar
